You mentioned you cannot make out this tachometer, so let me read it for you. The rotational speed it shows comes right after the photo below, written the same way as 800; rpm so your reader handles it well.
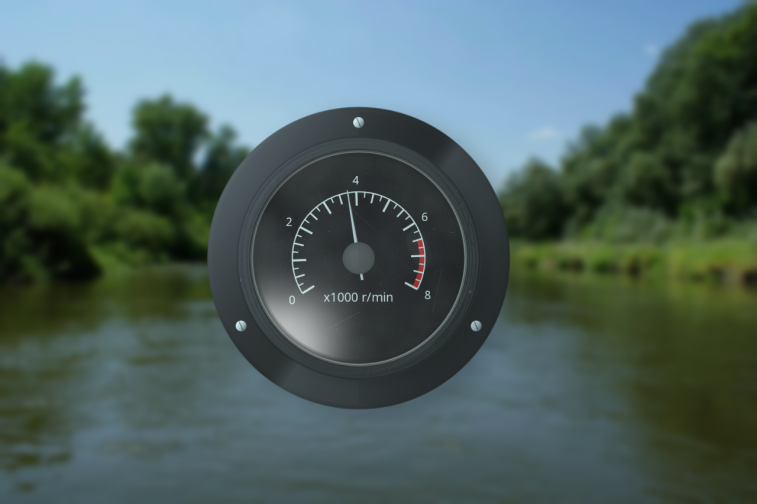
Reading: 3750; rpm
